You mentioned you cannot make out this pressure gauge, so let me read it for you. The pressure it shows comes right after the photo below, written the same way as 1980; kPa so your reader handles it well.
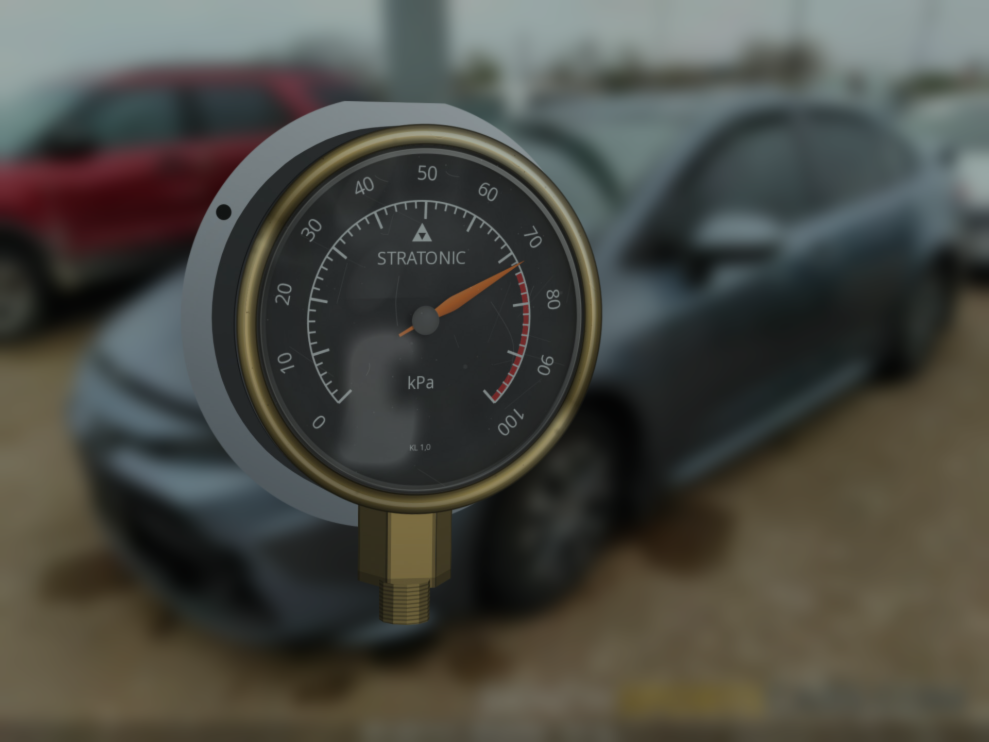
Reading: 72; kPa
